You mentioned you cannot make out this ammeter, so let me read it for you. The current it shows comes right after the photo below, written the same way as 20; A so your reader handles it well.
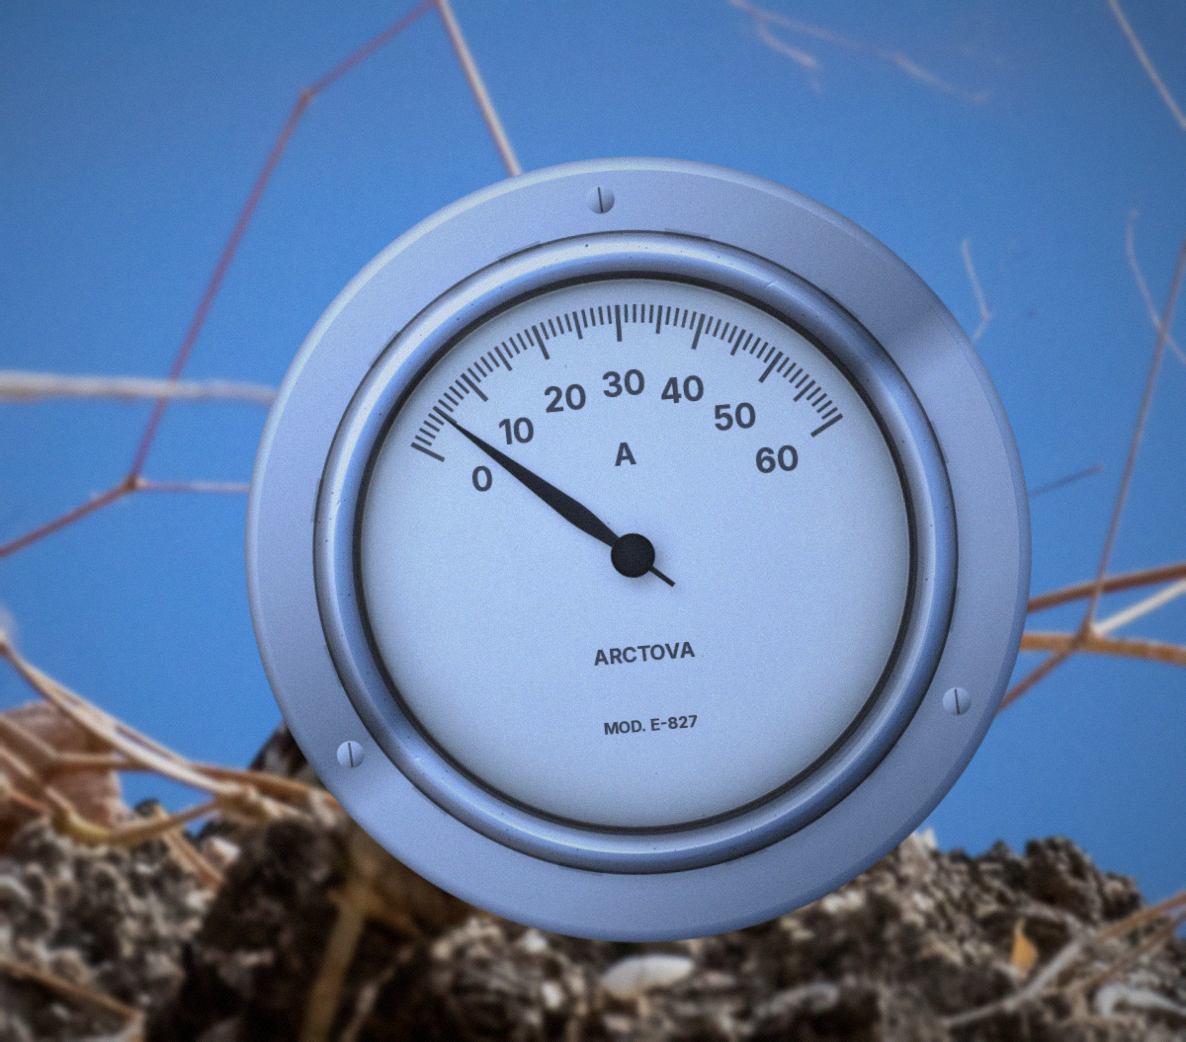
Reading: 5; A
